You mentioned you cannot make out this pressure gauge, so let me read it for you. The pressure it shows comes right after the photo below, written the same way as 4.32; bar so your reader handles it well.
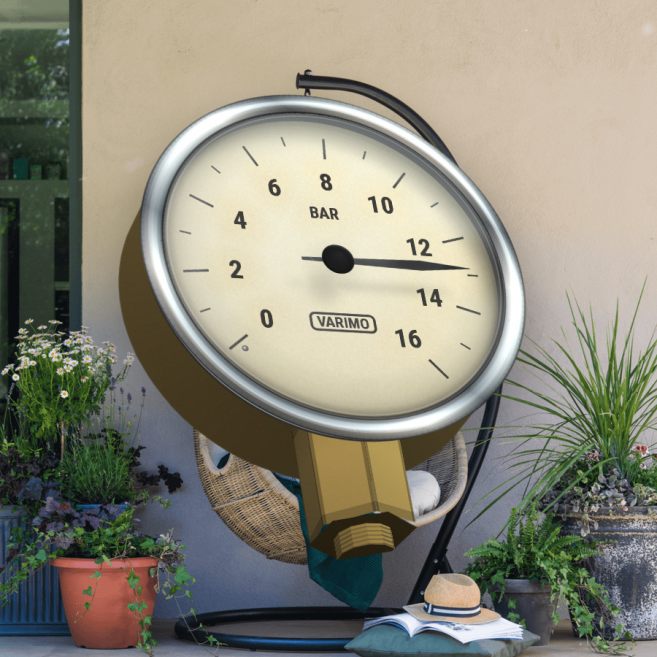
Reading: 13; bar
